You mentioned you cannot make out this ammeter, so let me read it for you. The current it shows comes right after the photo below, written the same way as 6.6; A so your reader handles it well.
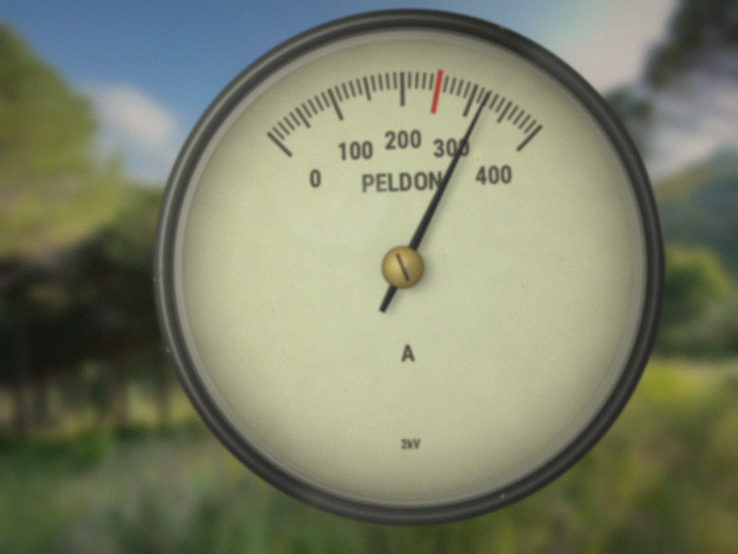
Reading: 320; A
